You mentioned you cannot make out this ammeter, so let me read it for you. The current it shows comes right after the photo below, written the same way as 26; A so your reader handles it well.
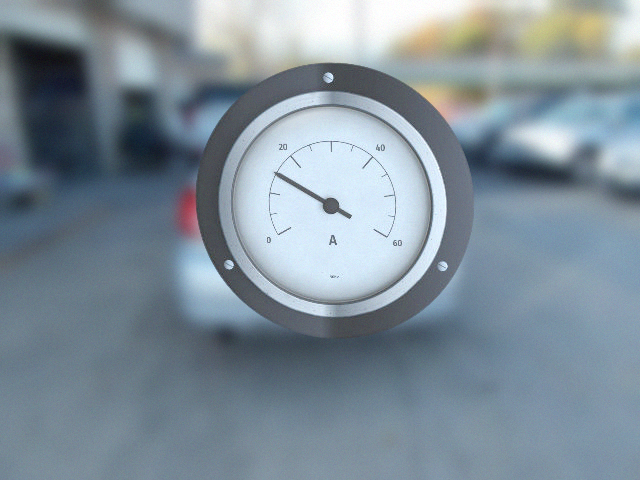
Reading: 15; A
